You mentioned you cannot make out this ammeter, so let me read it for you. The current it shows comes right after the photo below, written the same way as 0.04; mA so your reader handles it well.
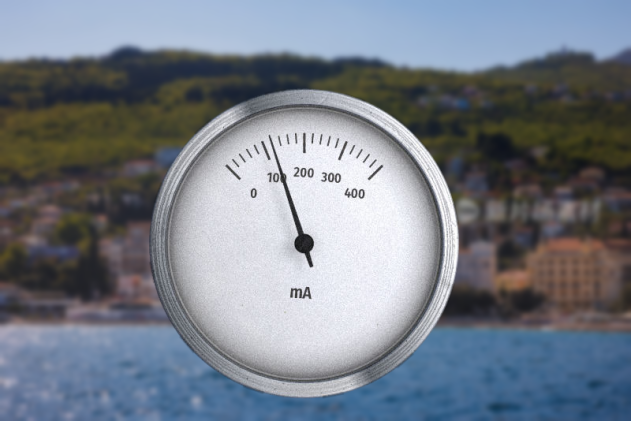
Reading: 120; mA
